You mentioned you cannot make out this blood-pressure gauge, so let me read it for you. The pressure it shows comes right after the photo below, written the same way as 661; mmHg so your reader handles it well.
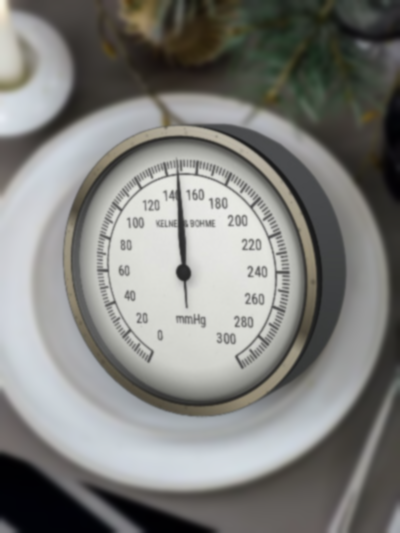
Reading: 150; mmHg
